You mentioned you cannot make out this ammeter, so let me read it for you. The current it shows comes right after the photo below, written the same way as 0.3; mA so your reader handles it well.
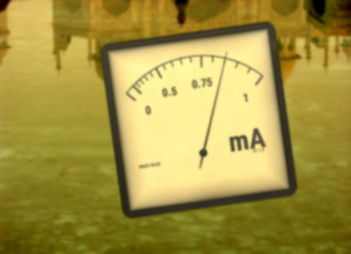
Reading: 0.85; mA
